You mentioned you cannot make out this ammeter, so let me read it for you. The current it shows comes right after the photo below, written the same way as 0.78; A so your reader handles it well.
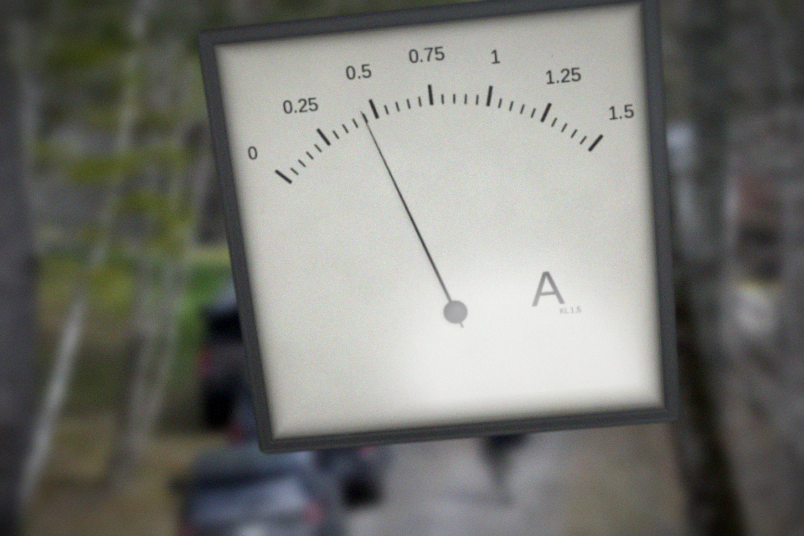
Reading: 0.45; A
